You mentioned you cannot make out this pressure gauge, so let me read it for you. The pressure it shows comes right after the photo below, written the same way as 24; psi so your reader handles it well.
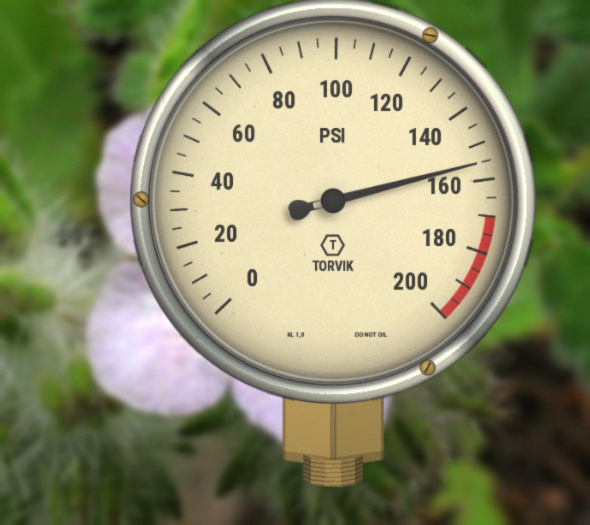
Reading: 155; psi
